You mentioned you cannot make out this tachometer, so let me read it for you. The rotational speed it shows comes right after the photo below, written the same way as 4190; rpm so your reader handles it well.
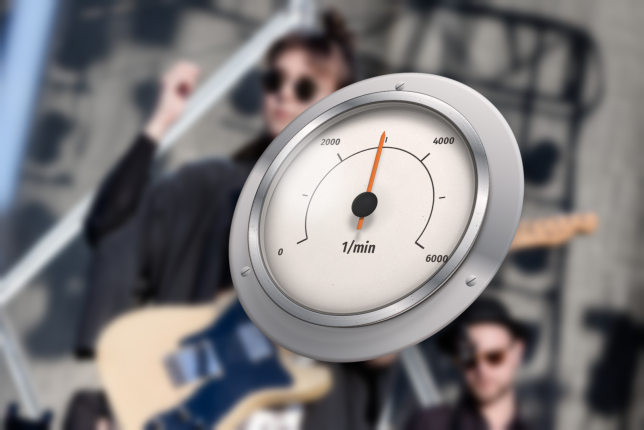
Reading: 3000; rpm
